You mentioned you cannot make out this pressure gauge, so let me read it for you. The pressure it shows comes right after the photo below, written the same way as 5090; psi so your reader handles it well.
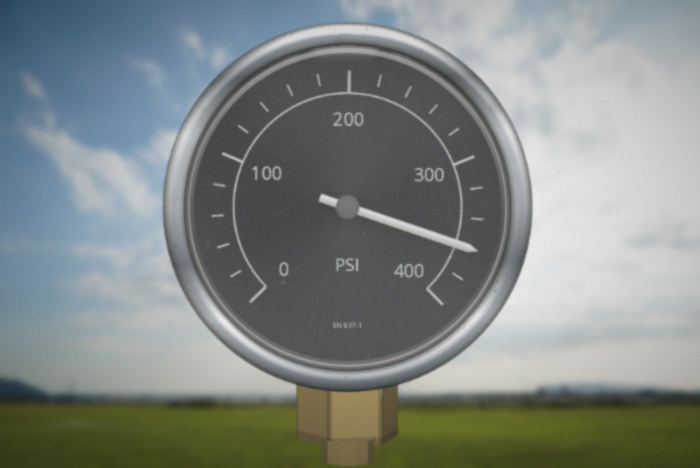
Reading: 360; psi
